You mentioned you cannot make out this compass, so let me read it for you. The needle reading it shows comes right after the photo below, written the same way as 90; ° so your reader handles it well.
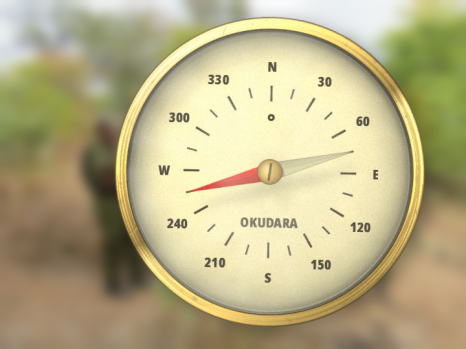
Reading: 255; °
